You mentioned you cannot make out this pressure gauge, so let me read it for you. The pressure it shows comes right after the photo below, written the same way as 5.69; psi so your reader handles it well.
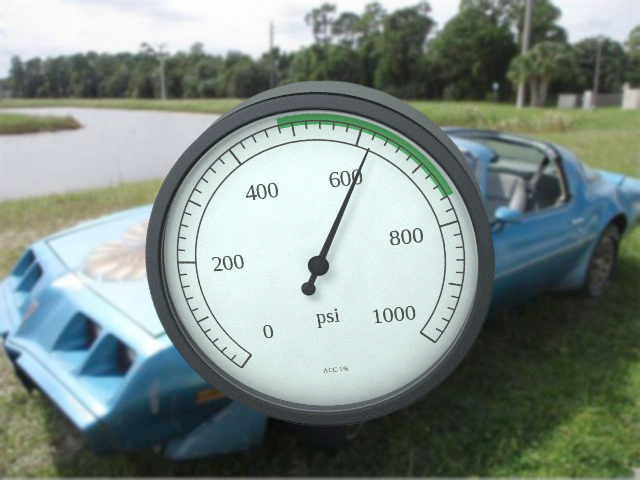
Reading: 620; psi
